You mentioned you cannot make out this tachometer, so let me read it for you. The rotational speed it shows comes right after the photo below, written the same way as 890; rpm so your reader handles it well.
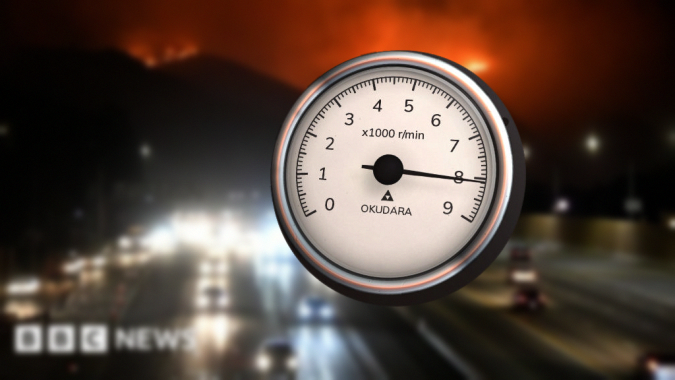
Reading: 8100; rpm
